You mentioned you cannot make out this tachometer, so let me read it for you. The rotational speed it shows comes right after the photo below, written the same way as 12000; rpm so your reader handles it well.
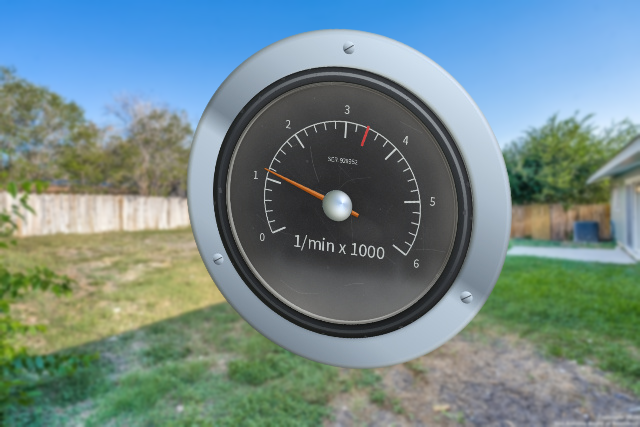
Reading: 1200; rpm
